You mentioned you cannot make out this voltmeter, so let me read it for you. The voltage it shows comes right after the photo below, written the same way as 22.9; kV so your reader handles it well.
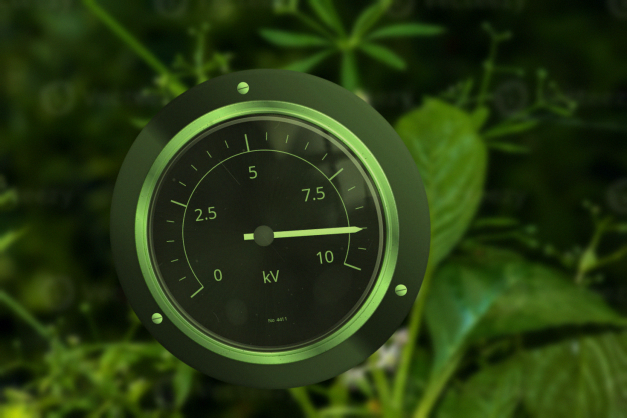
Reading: 9; kV
